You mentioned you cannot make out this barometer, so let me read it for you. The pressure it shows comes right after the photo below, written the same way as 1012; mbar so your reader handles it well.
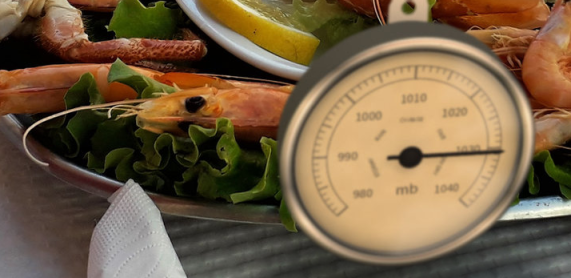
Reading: 1030; mbar
